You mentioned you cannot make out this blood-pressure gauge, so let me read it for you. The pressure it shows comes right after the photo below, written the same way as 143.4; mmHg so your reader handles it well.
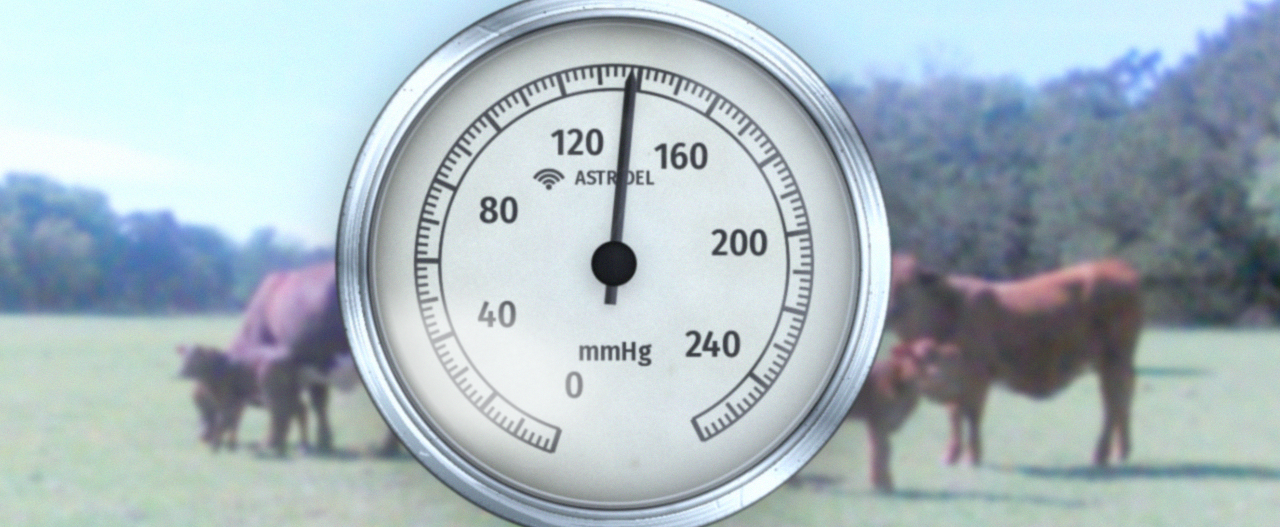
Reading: 138; mmHg
